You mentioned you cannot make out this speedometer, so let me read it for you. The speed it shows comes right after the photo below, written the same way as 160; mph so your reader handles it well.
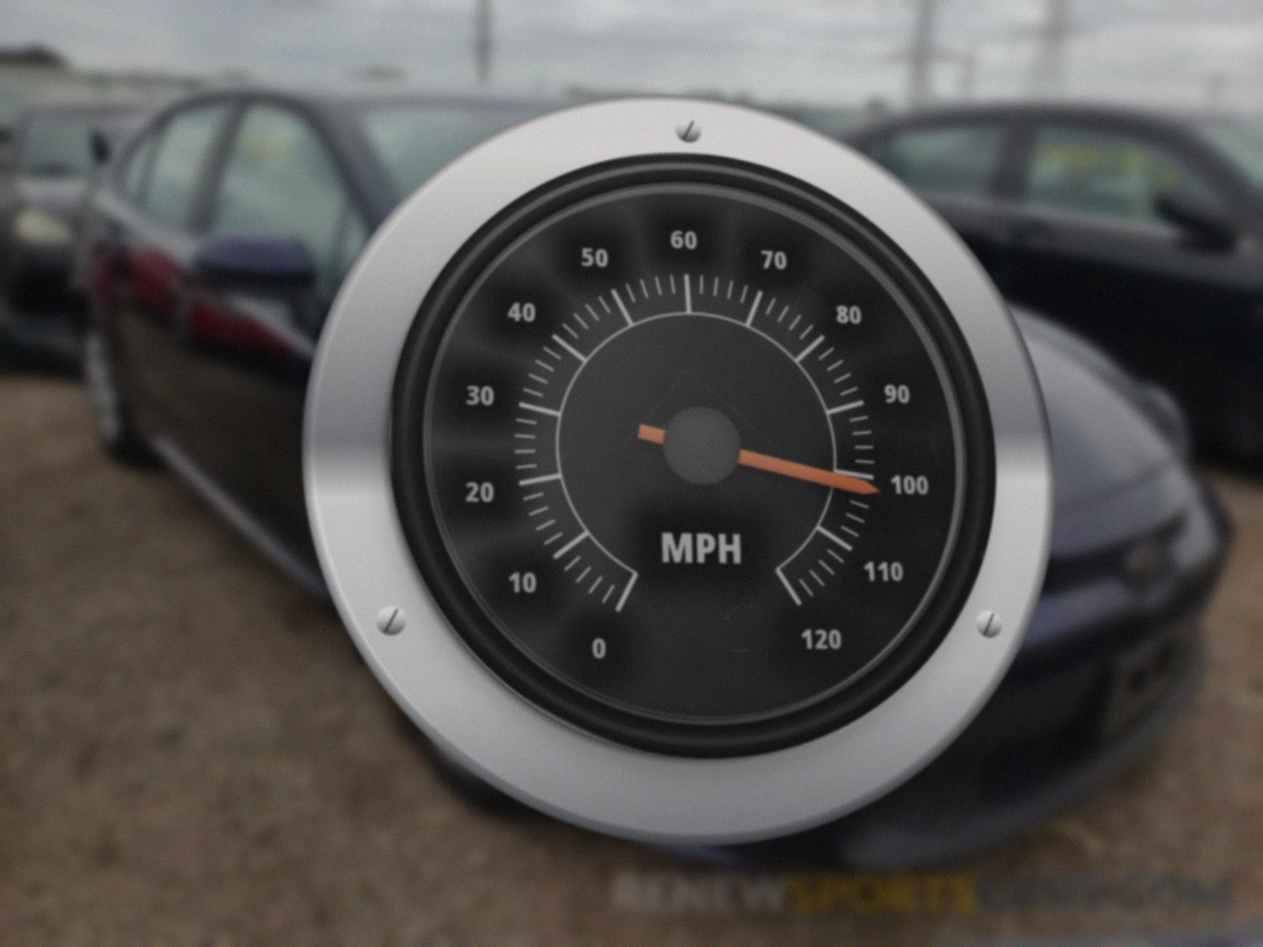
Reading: 102; mph
